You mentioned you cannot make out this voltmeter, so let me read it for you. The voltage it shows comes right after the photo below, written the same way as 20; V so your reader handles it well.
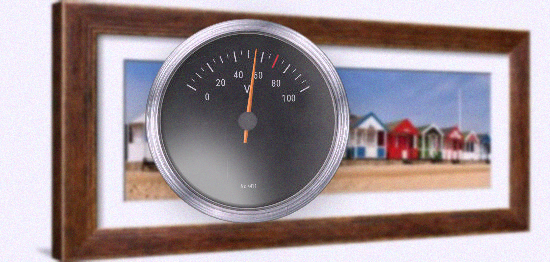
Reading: 55; V
